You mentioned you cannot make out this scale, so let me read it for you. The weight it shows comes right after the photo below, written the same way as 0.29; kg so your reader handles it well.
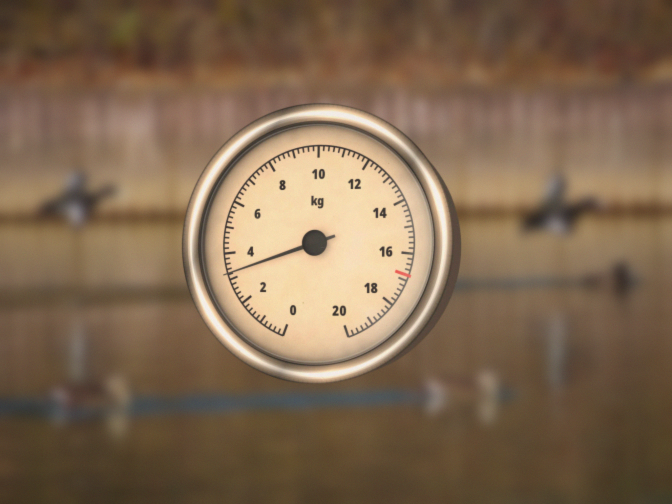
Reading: 3.2; kg
